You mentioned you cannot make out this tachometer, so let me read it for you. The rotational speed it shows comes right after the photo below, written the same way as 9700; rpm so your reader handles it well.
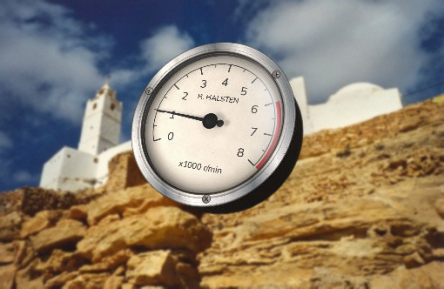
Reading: 1000; rpm
